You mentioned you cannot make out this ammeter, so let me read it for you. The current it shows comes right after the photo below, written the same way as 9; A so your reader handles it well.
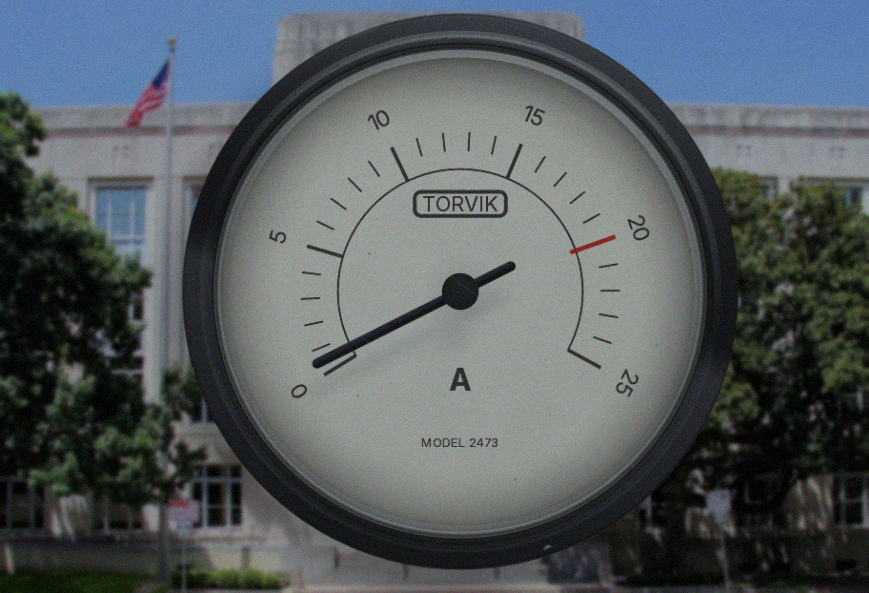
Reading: 0.5; A
